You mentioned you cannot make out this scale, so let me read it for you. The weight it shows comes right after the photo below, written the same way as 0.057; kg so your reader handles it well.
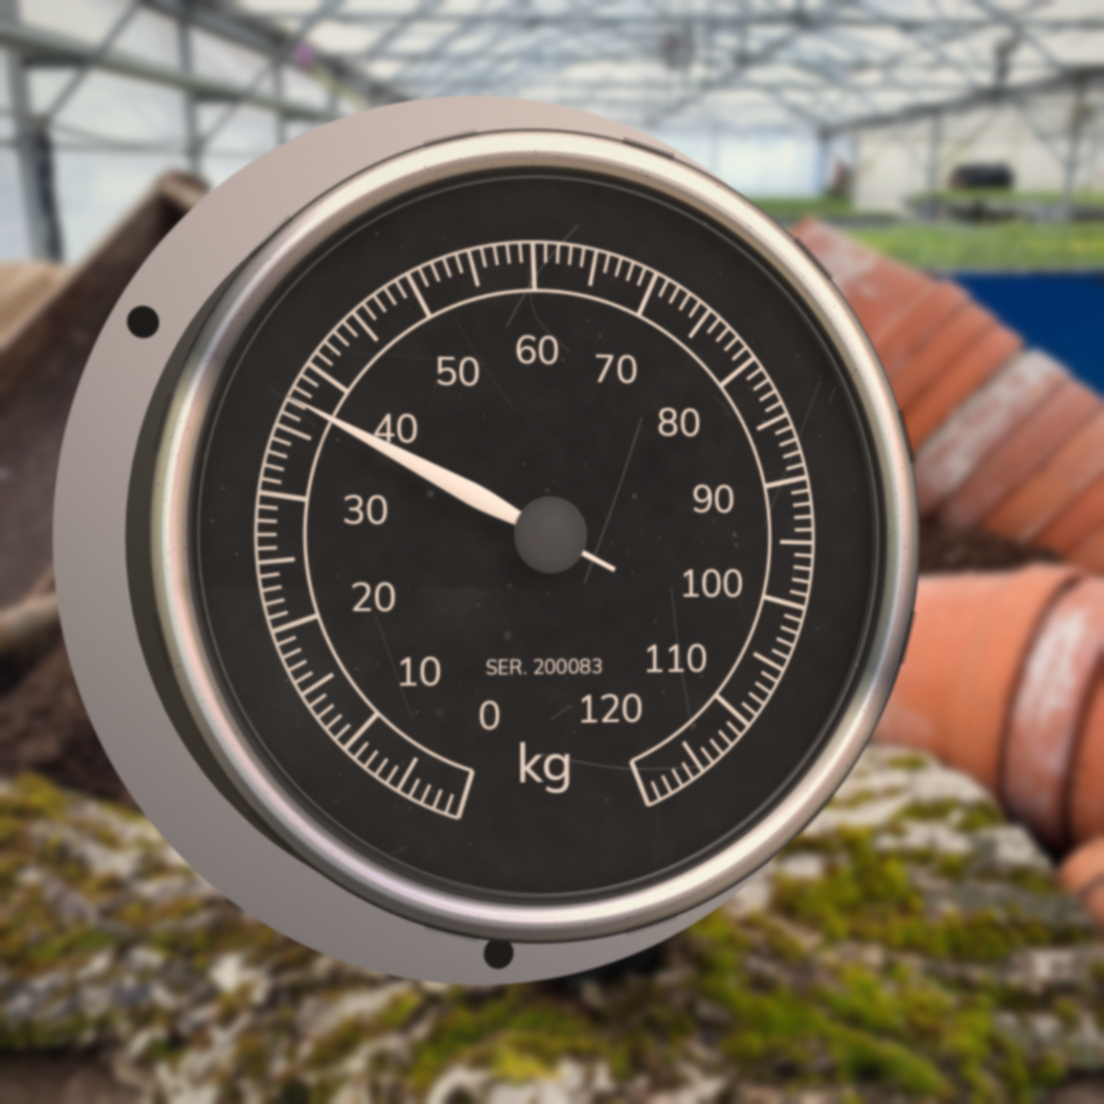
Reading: 37; kg
